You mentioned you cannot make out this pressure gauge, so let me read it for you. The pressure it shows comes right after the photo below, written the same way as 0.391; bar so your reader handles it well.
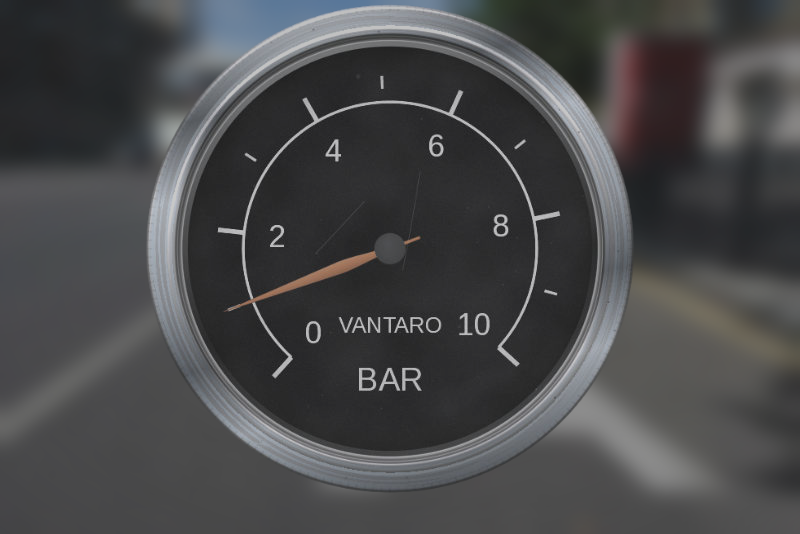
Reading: 1; bar
